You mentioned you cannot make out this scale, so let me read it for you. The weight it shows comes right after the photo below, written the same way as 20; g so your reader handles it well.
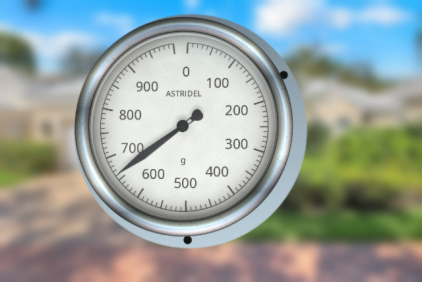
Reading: 660; g
